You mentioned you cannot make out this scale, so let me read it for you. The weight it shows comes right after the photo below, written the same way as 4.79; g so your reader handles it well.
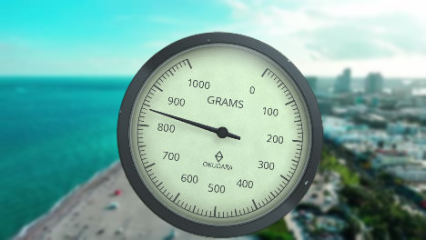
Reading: 840; g
